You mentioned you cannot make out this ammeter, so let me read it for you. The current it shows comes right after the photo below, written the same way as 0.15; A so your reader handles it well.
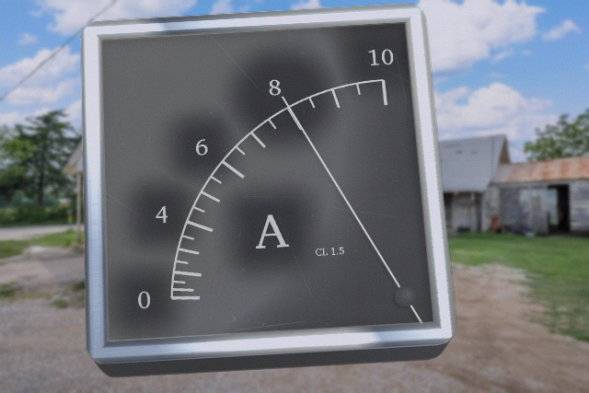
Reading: 8; A
